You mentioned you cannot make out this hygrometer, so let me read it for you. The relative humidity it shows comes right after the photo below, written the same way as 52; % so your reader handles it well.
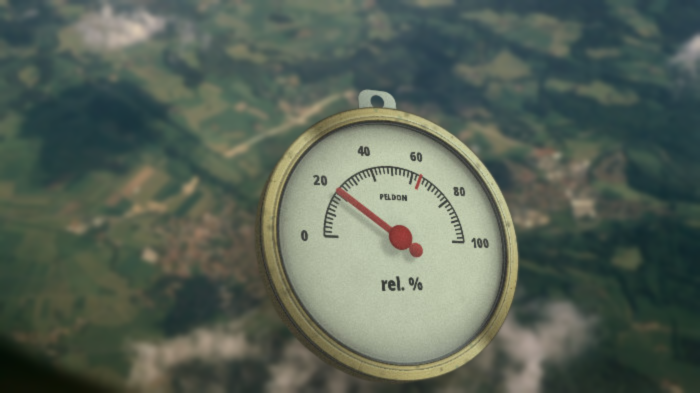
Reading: 20; %
